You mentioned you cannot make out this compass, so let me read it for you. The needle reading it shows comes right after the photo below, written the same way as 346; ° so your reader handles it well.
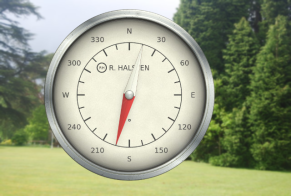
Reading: 195; °
